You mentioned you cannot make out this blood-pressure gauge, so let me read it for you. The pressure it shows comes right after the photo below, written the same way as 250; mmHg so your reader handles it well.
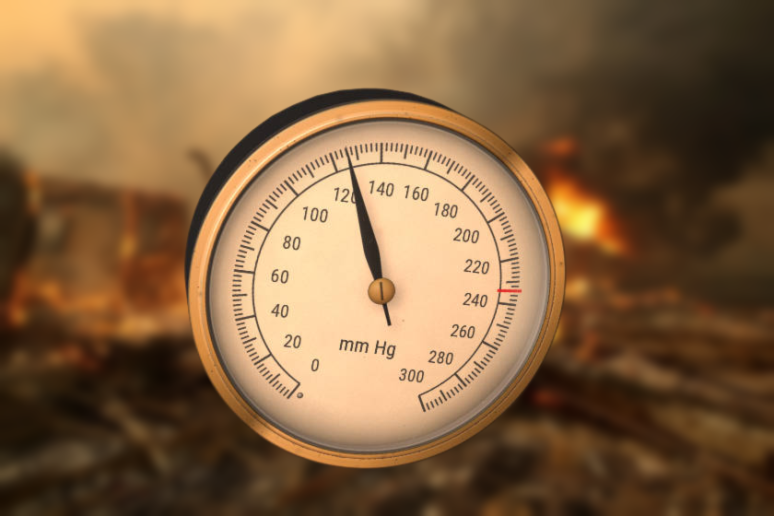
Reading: 126; mmHg
